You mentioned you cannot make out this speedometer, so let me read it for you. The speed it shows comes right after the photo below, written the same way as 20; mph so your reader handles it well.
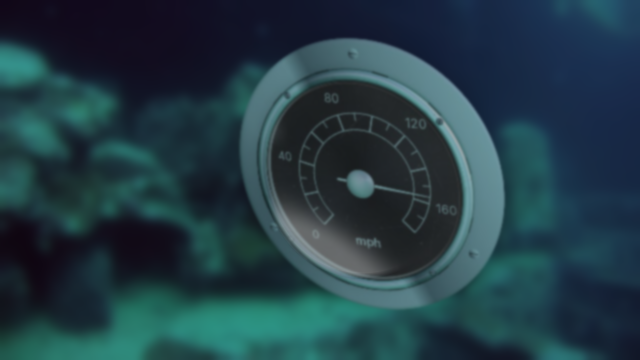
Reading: 155; mph
